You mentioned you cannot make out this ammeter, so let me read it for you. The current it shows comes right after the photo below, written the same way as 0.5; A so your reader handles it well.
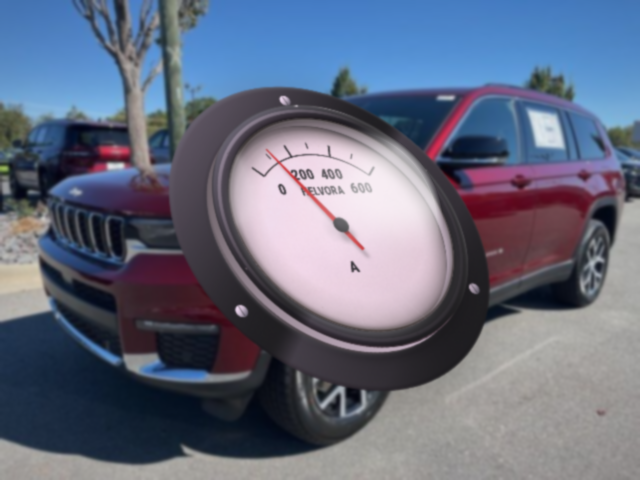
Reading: 100; A
